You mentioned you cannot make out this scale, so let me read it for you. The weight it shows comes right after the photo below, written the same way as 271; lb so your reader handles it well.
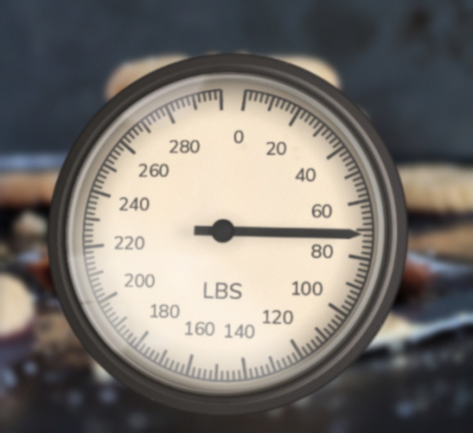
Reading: 72; lb
